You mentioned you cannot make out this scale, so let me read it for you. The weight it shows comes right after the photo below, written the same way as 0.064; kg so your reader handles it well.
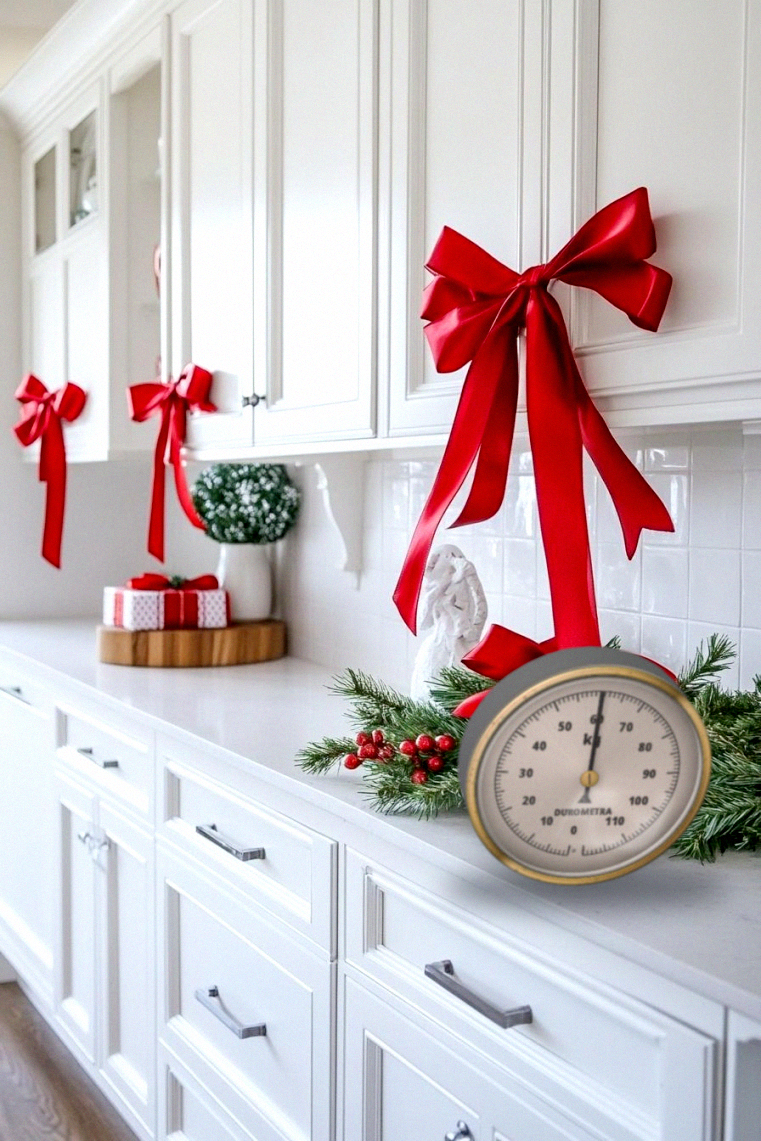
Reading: 60; kg
